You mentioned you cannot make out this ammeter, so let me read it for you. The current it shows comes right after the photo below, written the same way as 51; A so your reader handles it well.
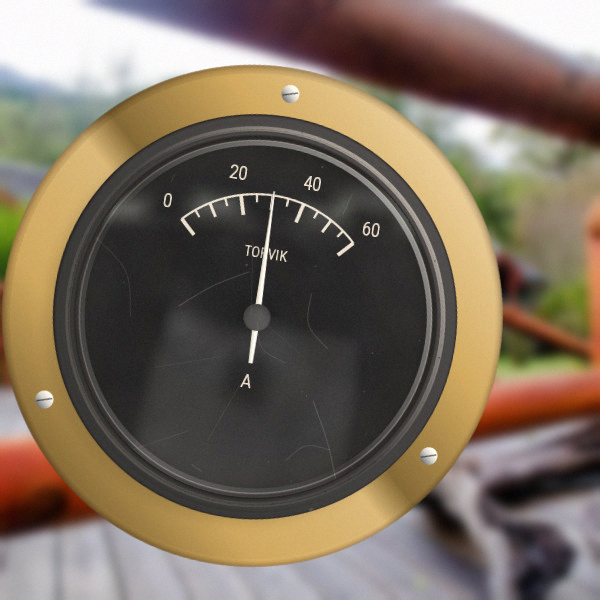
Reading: 30; A
